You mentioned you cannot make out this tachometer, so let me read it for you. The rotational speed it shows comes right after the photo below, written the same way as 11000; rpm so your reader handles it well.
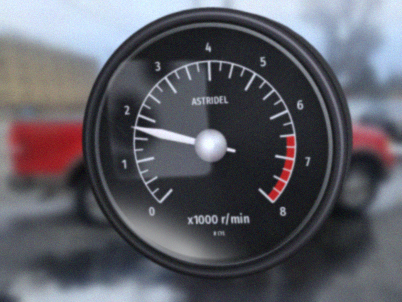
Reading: 1750; rpm
